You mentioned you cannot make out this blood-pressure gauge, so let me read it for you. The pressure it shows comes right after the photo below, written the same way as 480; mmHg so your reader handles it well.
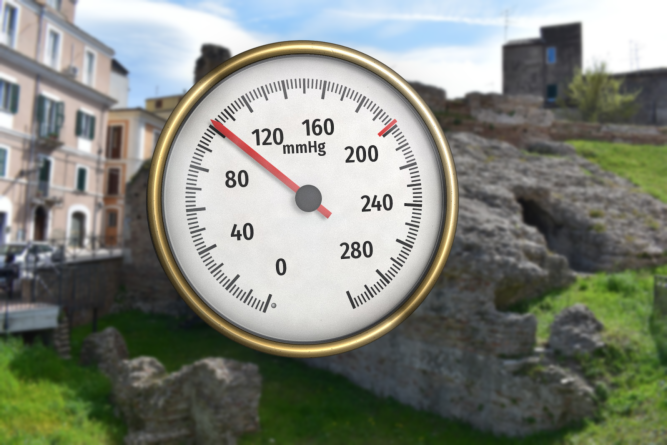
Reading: 102; mmHg
